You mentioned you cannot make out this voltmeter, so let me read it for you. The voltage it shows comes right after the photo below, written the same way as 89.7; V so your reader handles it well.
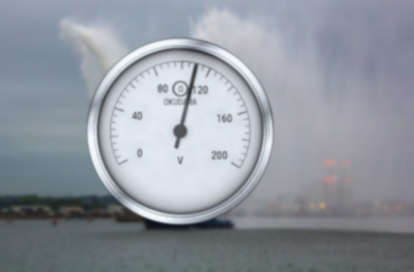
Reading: 110; V
